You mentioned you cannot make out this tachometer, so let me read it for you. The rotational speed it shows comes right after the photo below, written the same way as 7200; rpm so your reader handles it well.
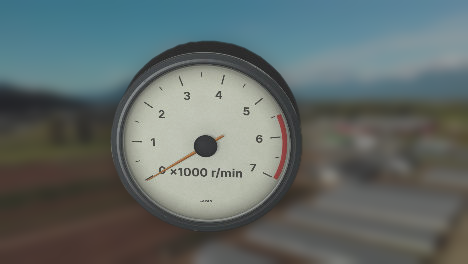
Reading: 0; rpm
